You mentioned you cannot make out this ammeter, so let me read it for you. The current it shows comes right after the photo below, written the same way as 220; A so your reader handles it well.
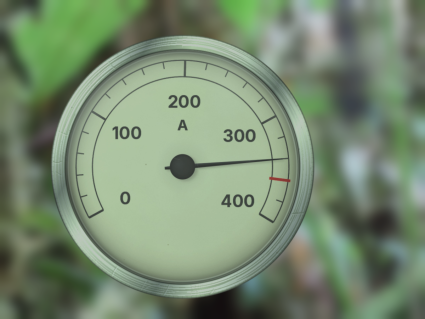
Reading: 340; A
